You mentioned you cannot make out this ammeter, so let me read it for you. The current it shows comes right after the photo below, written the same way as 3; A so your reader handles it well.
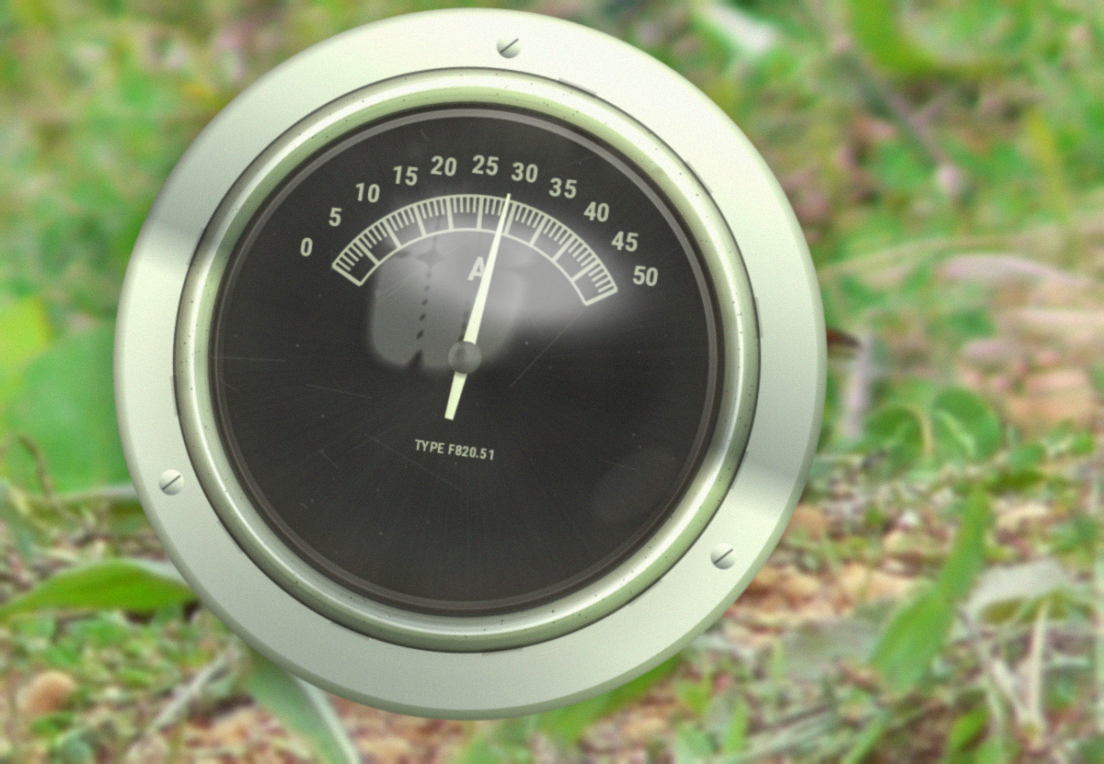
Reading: 29; A
